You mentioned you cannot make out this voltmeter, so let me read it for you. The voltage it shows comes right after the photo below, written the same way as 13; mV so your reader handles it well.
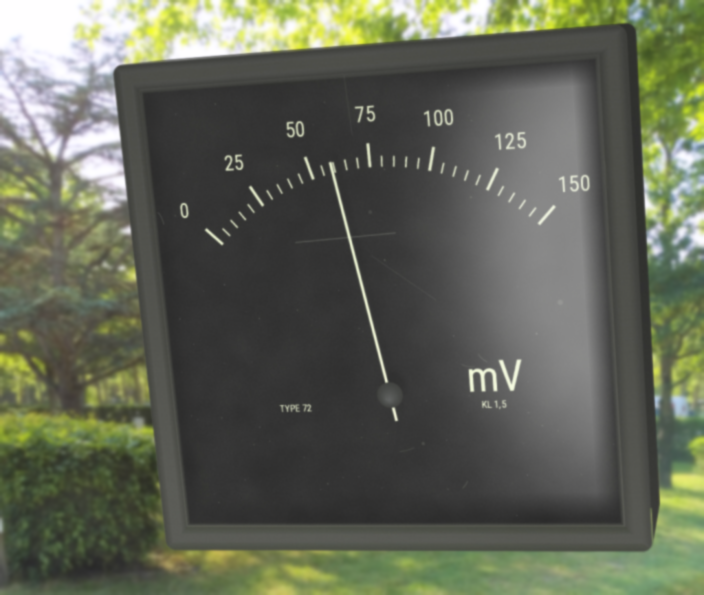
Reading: 60; mV
